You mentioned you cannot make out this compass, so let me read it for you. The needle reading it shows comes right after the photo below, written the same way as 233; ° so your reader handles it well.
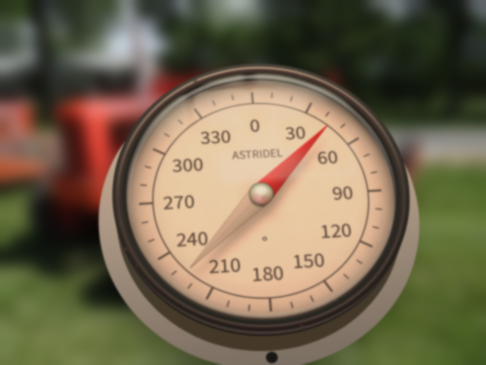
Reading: 45; °
